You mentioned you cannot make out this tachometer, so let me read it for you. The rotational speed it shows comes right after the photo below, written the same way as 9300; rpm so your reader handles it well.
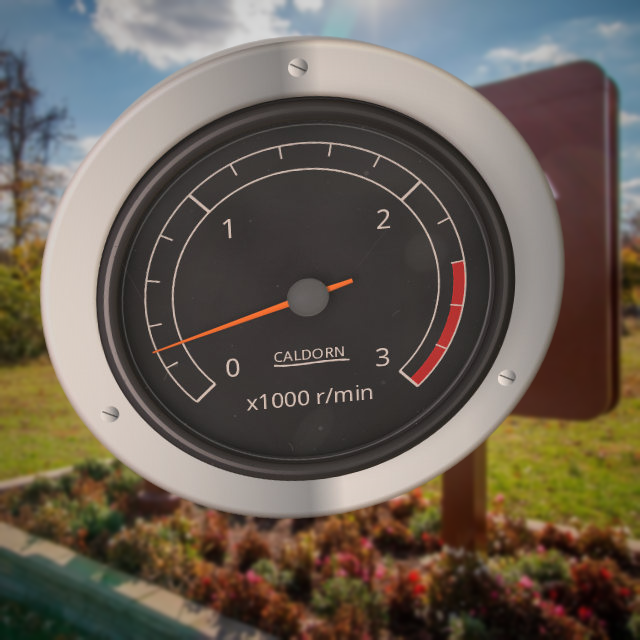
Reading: 300; rpm
